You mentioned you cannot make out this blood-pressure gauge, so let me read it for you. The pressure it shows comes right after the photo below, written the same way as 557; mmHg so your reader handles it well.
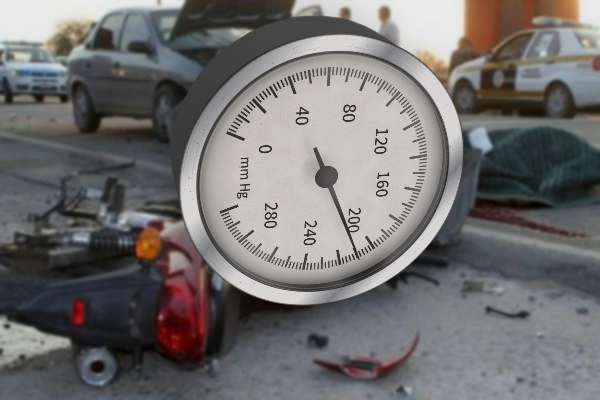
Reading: 210; mmHg
